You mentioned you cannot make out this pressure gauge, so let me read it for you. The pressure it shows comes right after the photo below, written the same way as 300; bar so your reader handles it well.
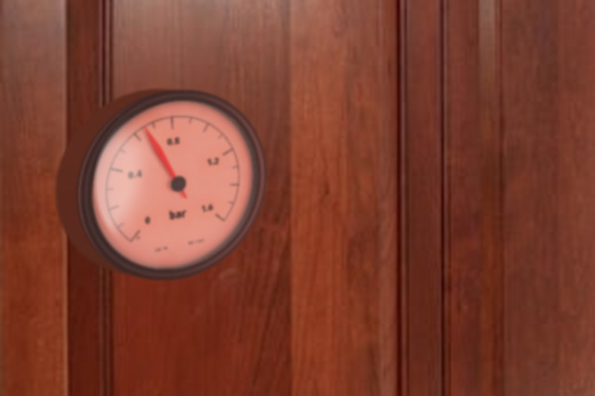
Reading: 0.65; bar
